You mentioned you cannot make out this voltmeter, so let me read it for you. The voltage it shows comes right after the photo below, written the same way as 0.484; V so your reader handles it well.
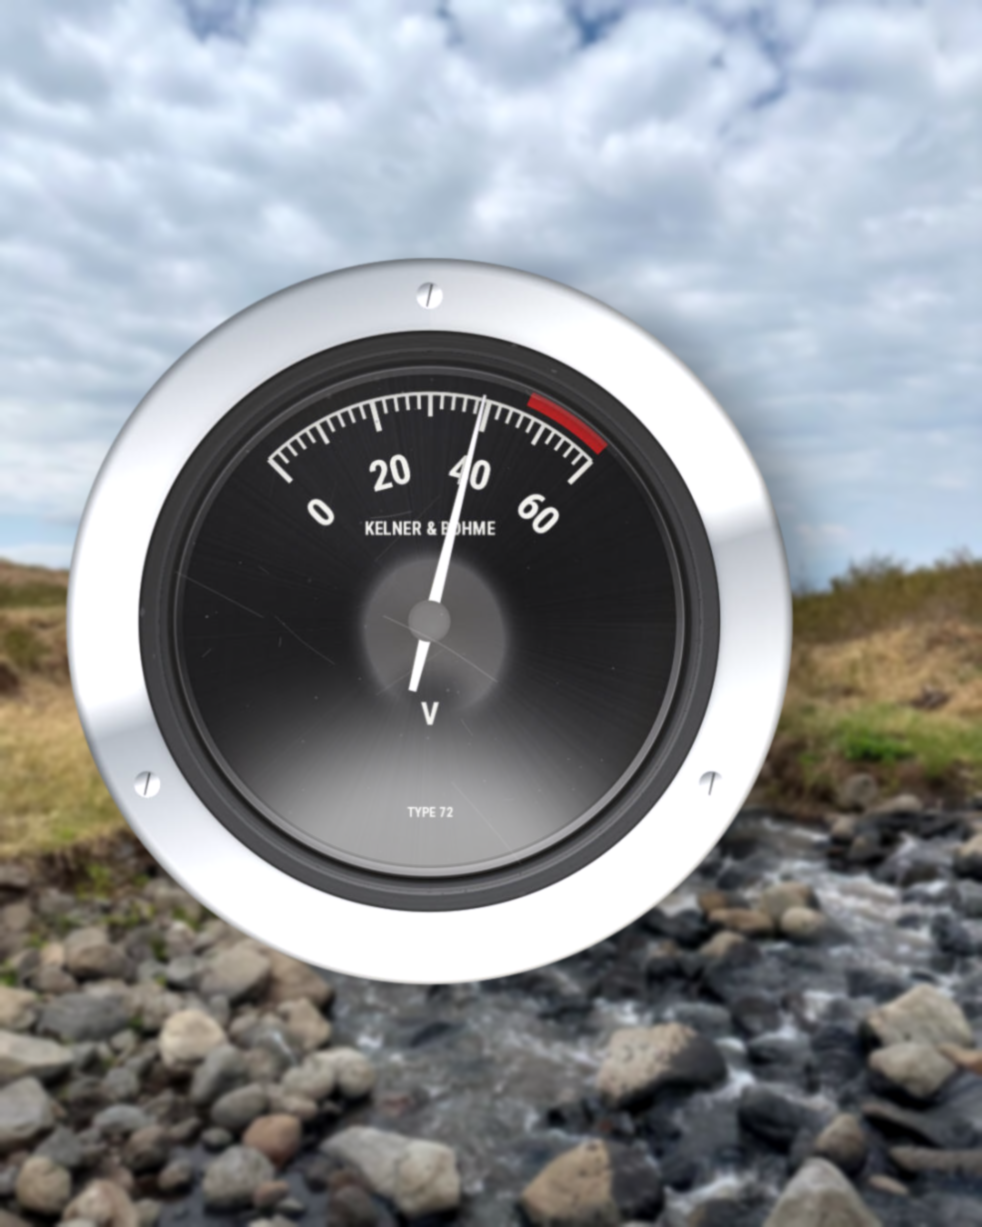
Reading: 39; V
